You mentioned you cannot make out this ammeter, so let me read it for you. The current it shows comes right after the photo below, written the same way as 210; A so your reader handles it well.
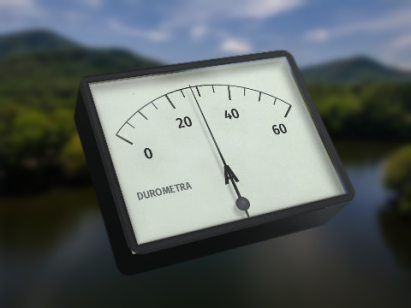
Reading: 27.5; A
